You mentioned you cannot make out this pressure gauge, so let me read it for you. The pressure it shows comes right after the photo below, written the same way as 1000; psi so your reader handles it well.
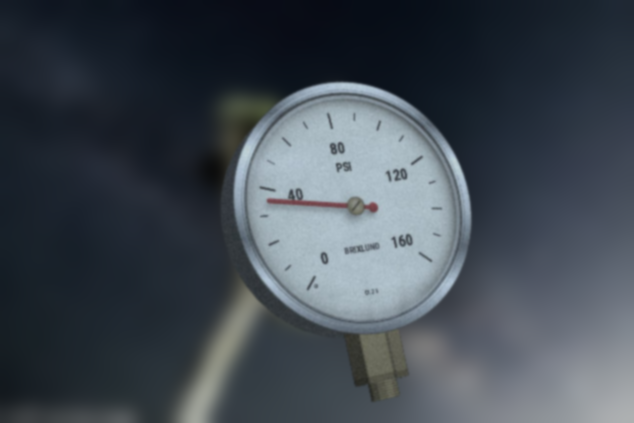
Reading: 35; psi
